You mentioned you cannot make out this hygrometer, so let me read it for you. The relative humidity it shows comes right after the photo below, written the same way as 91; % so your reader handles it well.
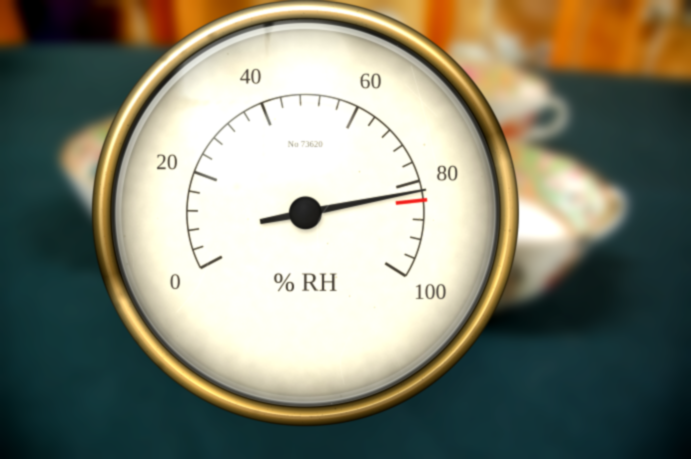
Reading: 82; %
